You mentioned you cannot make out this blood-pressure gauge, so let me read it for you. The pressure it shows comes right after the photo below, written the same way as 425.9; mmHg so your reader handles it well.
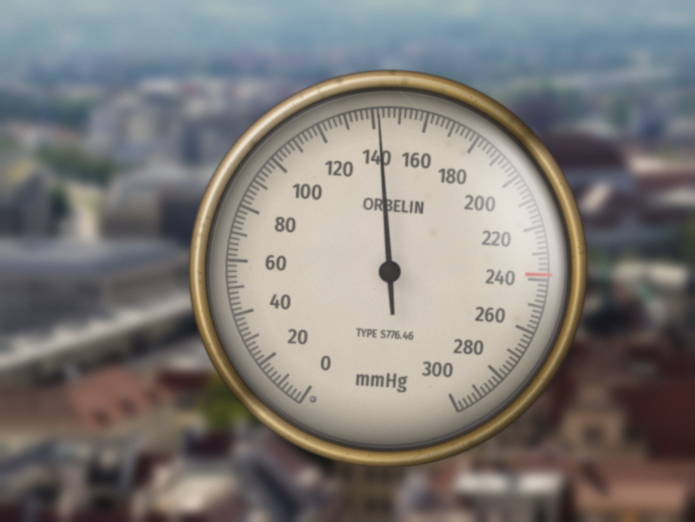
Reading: 142; mmHg
